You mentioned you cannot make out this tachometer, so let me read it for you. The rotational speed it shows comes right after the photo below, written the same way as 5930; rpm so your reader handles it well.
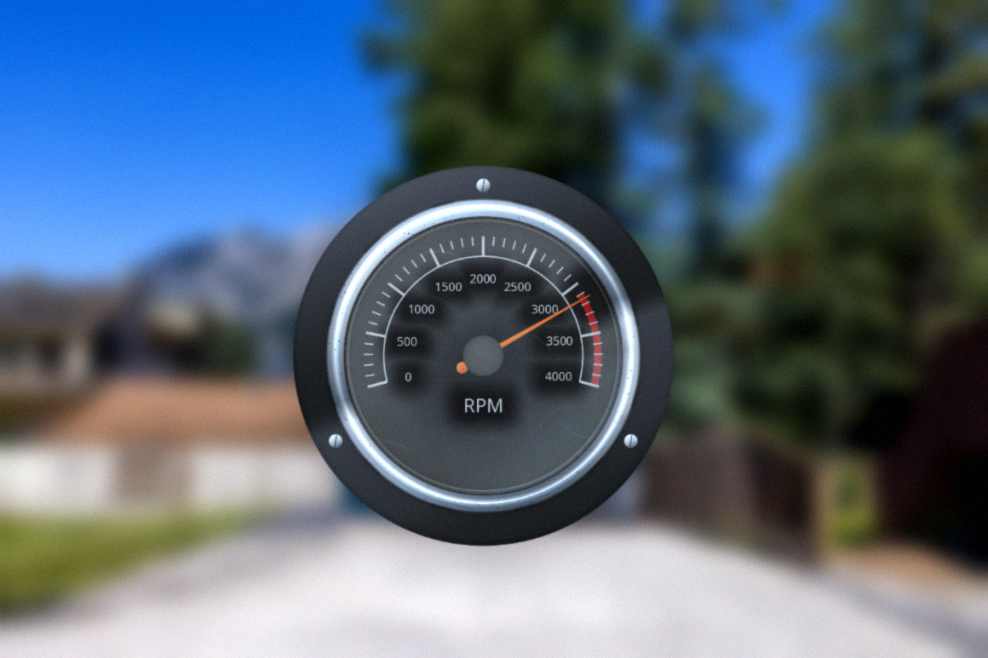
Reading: 3150; rpm
